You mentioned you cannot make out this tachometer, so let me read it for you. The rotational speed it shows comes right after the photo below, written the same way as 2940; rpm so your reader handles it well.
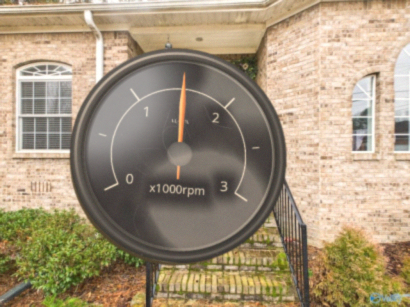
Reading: 1500; rpm
